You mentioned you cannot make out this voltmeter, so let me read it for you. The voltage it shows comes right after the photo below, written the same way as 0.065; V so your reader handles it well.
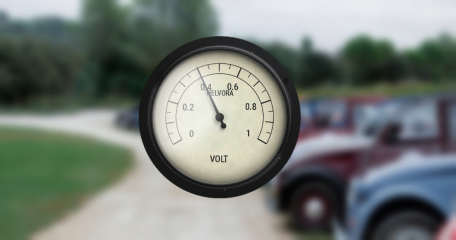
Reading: 0.4; V
